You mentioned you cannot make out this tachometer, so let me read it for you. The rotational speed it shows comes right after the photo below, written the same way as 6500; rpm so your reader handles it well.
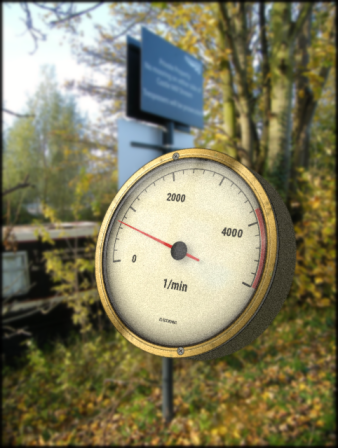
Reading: 700; rpm
